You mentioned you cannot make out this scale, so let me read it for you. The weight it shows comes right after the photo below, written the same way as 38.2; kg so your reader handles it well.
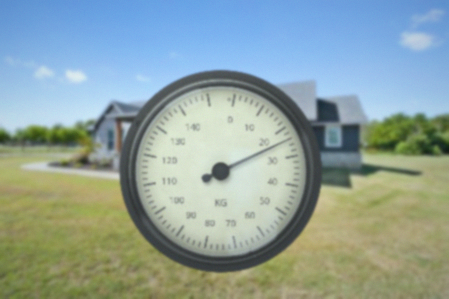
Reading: 24; kg
